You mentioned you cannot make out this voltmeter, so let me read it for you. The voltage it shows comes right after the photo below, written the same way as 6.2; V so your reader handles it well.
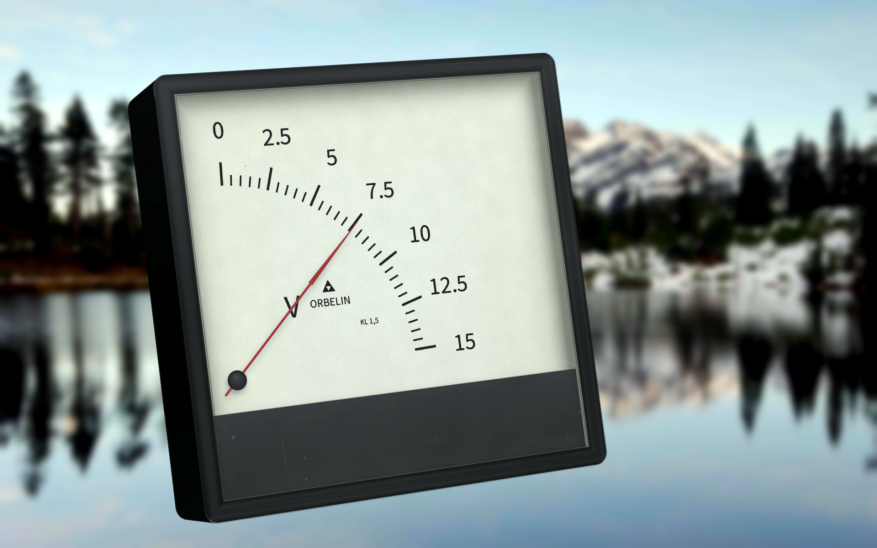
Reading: 7.5; V
